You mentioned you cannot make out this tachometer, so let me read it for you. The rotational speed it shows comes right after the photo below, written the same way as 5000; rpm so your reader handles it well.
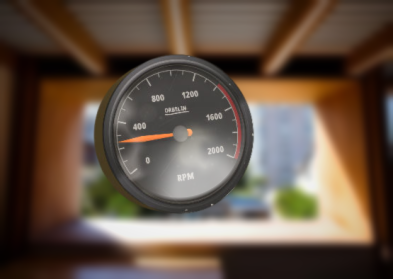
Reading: 250; rpm
